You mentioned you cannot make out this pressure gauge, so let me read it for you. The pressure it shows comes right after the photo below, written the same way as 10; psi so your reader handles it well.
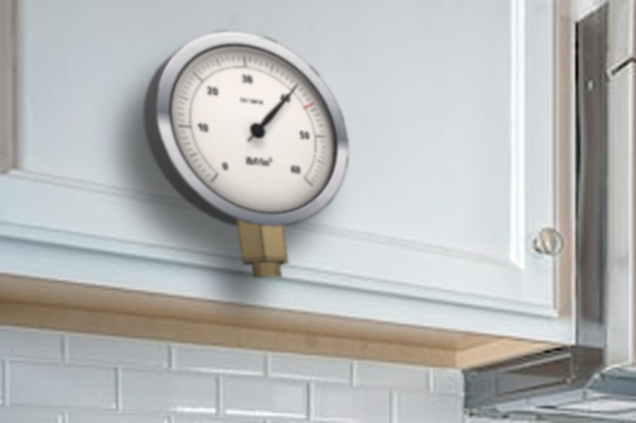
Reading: 40; psi
